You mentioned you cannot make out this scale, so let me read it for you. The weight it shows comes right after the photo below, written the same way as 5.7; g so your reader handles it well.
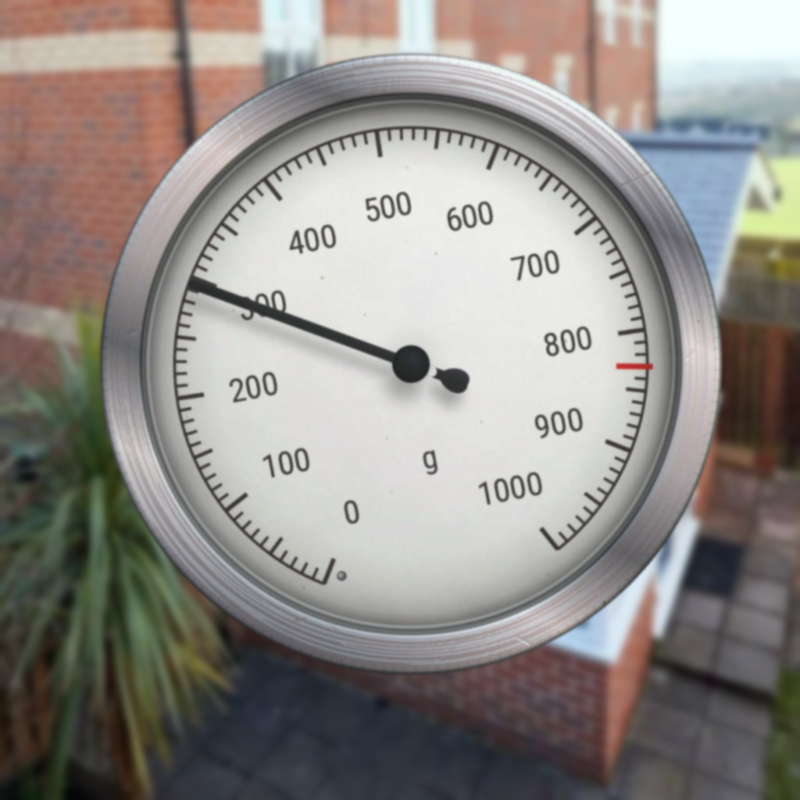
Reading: 295; g
